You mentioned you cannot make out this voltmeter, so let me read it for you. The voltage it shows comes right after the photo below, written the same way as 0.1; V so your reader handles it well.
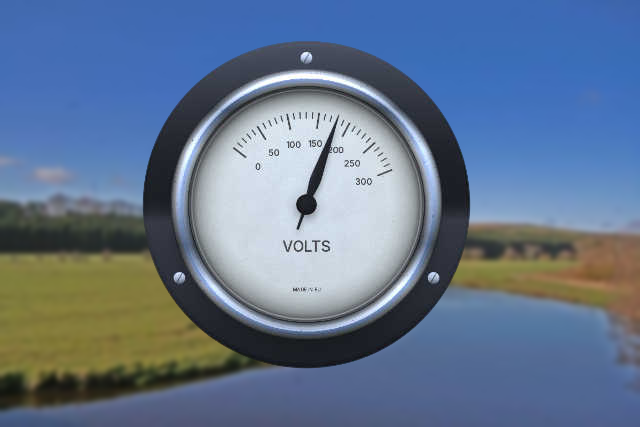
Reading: 180; V
